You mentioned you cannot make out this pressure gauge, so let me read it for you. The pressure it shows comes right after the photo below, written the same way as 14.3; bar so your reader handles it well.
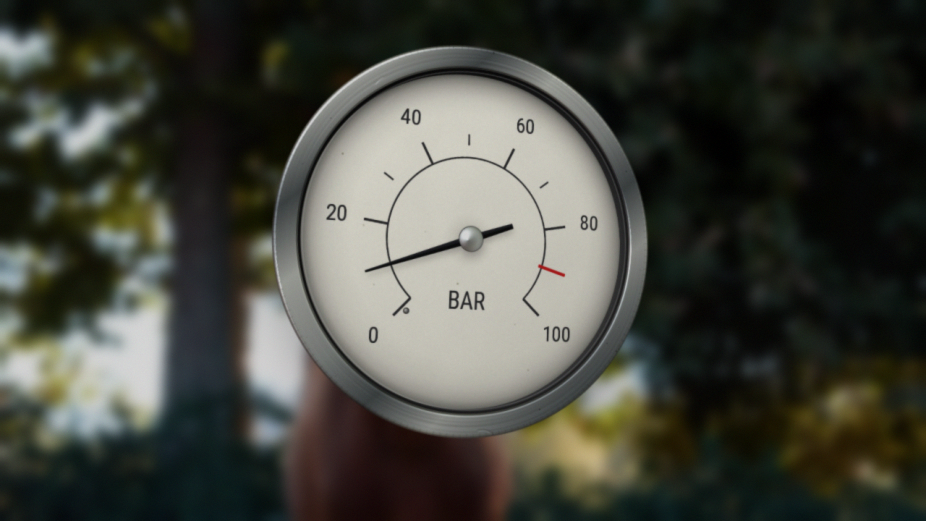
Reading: 10; bar
